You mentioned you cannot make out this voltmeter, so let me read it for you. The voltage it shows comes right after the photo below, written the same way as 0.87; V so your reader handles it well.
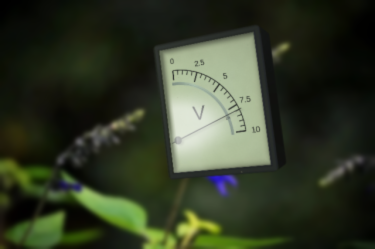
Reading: 8; V
